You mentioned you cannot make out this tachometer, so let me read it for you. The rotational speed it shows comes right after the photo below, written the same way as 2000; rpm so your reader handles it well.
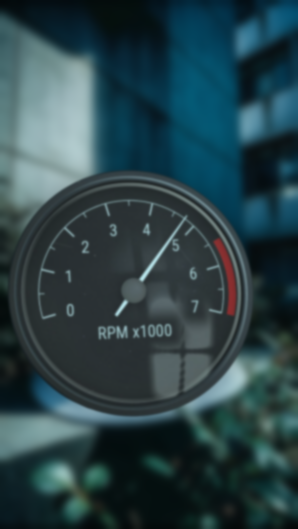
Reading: 4750; rpm
